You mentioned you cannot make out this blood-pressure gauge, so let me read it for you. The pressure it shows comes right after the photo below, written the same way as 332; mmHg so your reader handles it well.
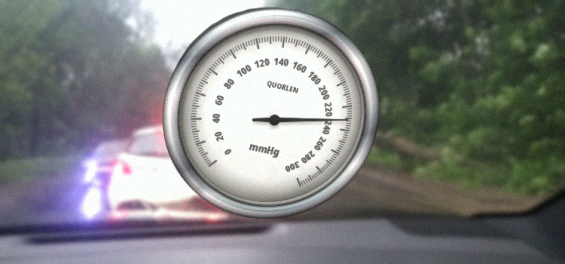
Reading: 230; mmHg
